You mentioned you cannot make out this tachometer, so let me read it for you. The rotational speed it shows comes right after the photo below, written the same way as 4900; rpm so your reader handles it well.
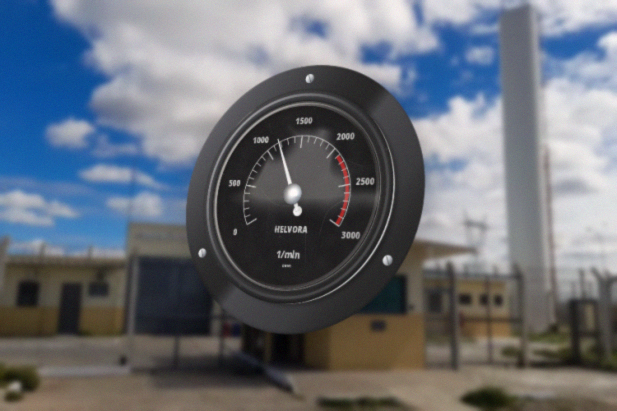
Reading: 1200; rpm
